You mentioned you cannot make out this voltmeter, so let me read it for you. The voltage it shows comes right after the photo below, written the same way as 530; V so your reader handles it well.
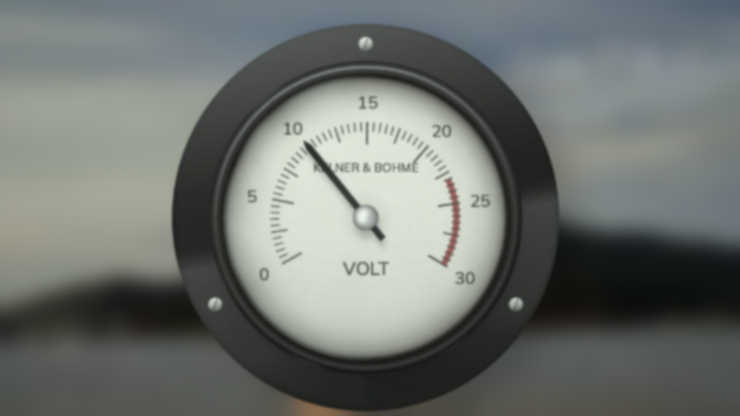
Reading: 10; V
